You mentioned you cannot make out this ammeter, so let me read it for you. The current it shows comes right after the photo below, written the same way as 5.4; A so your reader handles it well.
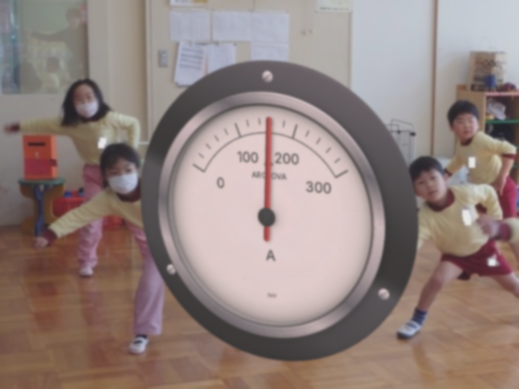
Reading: 160; A
